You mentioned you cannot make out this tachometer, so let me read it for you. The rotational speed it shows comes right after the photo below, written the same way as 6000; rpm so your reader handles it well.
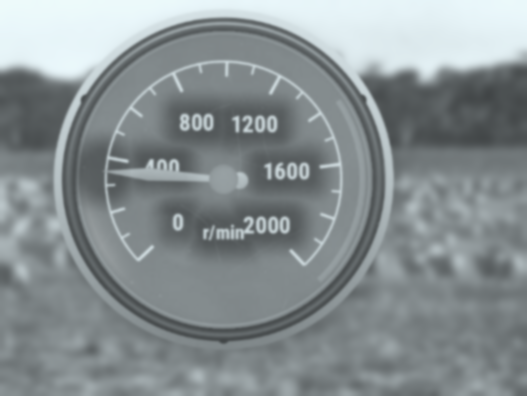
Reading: 350; rpm
